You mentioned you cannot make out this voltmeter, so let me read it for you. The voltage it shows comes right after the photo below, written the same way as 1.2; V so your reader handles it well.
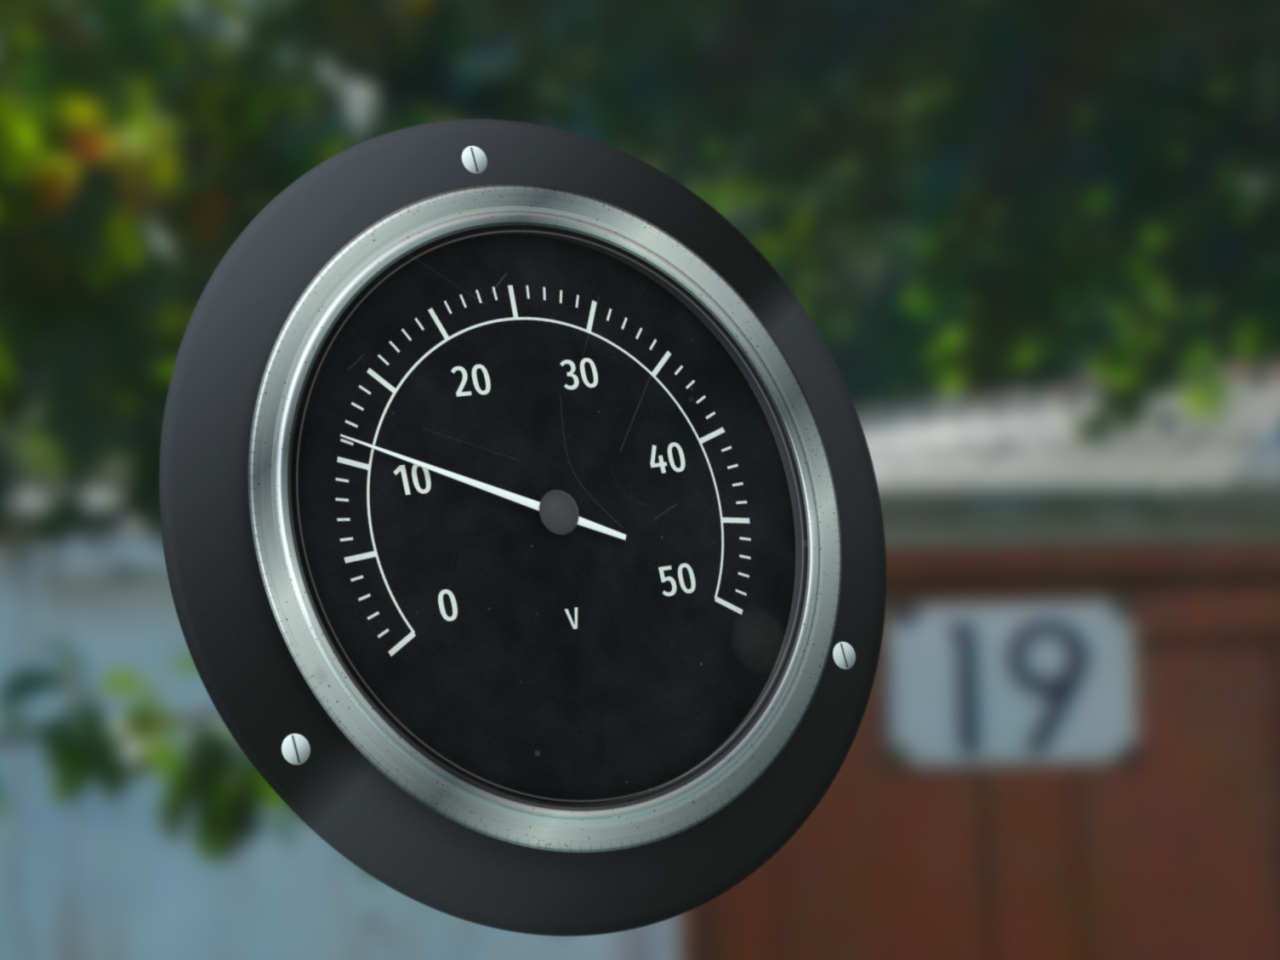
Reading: 11; V
